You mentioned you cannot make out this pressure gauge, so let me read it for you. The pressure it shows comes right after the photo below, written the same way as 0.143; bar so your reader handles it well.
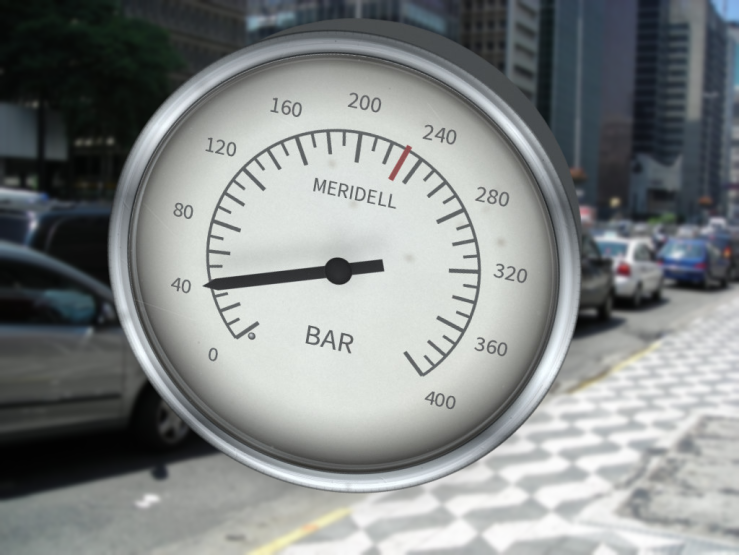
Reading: 40; bar
